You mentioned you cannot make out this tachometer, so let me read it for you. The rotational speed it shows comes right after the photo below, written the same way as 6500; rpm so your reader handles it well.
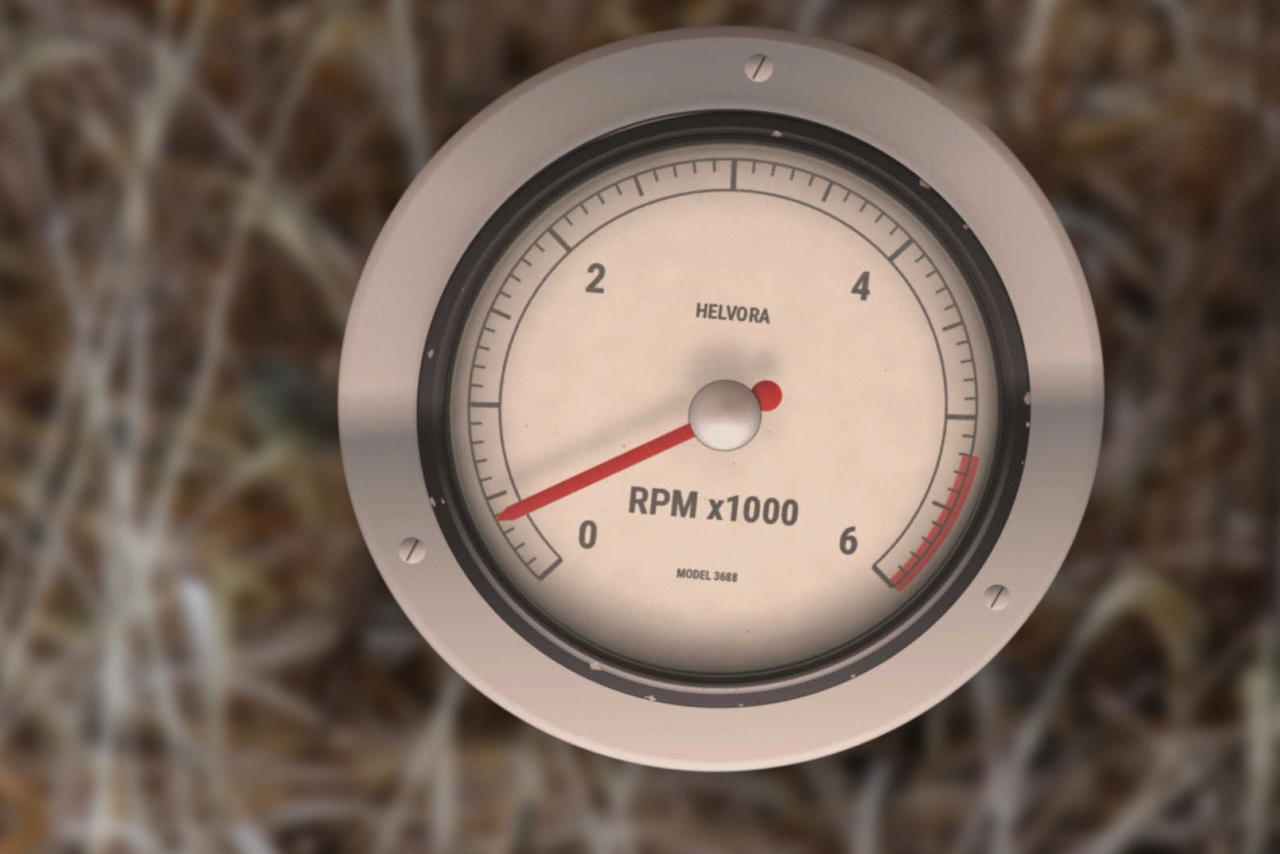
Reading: 400; rpm
